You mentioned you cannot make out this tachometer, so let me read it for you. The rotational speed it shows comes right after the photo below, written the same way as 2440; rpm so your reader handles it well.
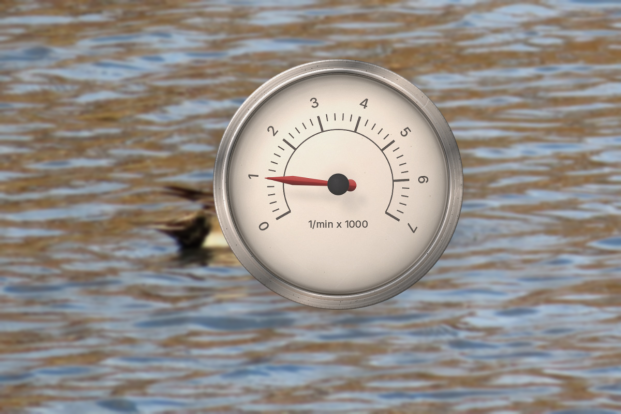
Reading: 1000; rpm
